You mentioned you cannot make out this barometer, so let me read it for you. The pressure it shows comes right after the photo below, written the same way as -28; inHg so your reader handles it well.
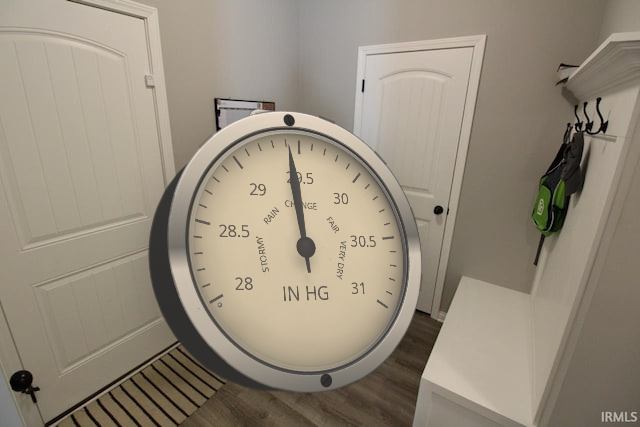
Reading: 29.4; inHg
